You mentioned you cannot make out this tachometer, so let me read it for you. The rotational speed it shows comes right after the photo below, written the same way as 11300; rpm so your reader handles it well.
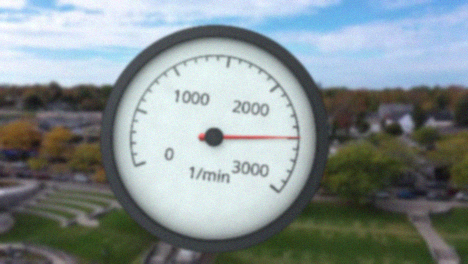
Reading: 2500; rpm
